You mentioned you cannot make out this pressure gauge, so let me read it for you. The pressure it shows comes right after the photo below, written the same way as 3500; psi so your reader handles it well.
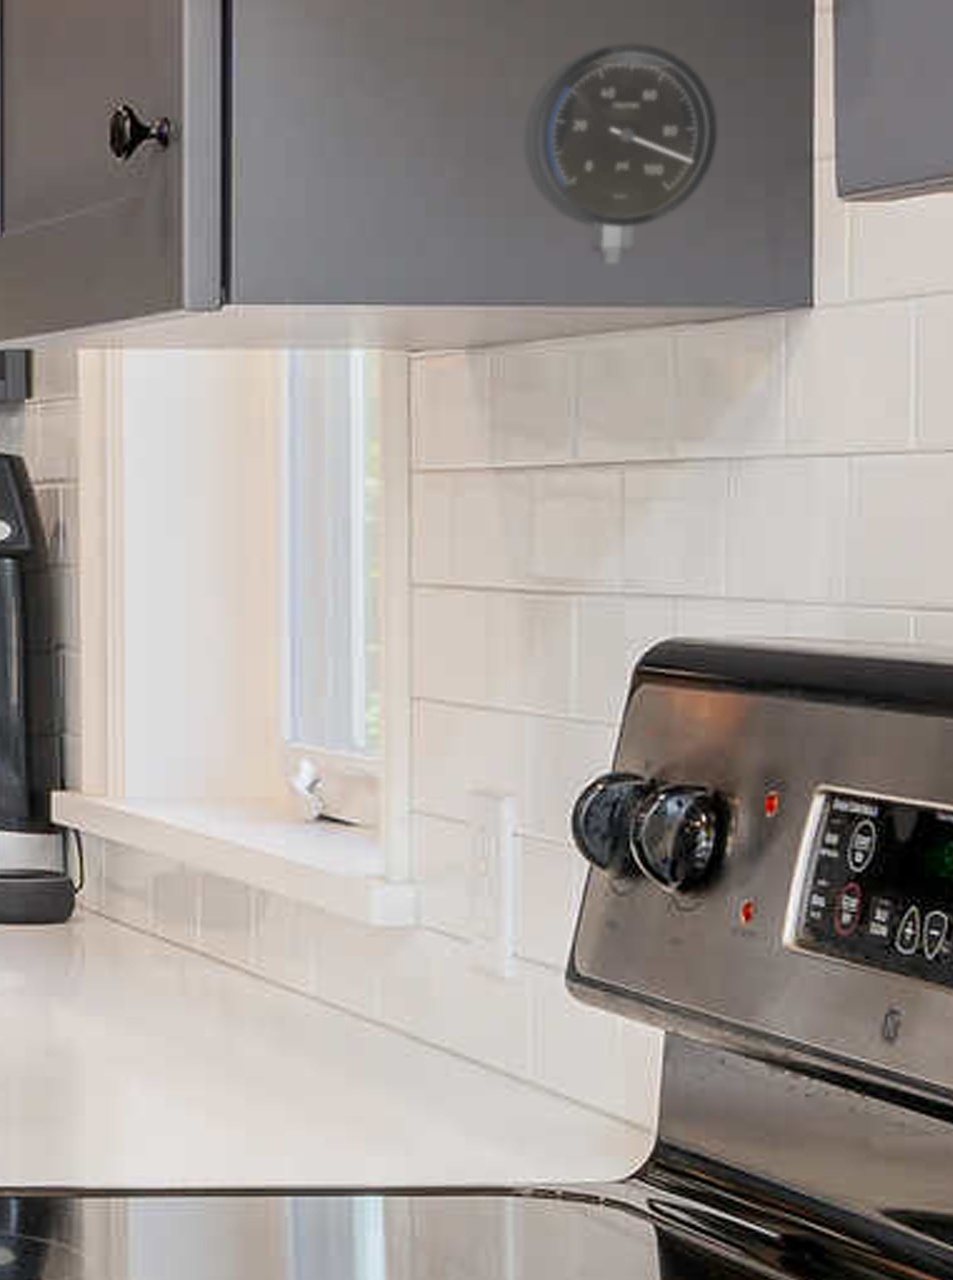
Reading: 90; psi
